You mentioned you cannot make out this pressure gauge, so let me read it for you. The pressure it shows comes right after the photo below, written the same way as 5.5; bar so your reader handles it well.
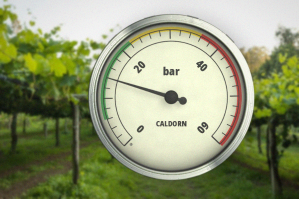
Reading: 14; bar
